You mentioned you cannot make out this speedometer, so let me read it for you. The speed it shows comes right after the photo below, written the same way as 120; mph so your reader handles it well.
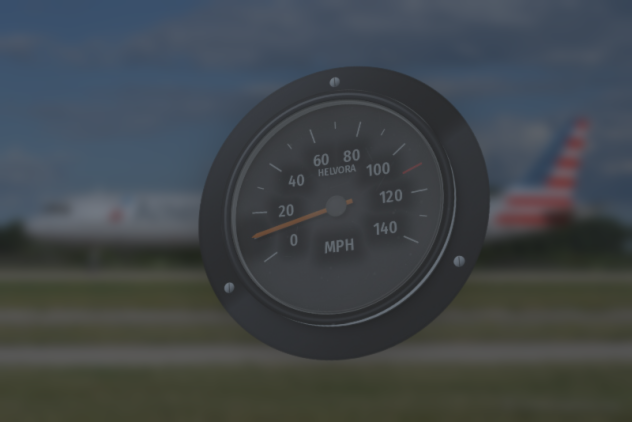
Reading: 10; mph
